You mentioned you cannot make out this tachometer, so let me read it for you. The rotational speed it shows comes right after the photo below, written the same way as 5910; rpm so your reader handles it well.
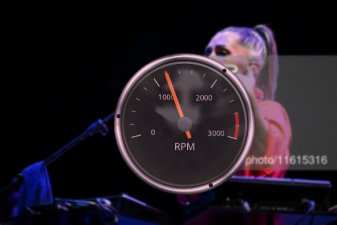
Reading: 1200; rpm
